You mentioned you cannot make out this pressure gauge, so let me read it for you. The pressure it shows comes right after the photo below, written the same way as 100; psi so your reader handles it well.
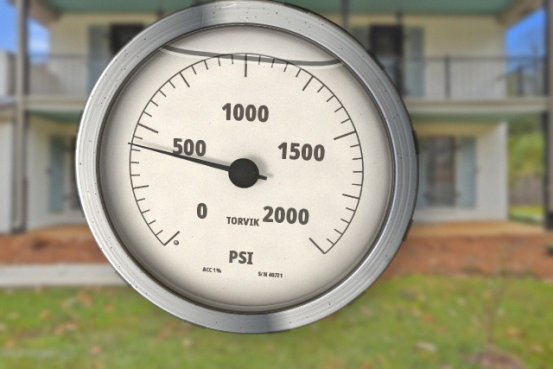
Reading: 425; psi
